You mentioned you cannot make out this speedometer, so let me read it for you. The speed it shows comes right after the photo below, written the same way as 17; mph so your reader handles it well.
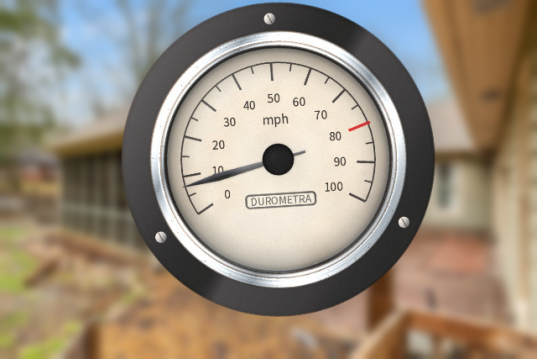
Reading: 7.5; mph
